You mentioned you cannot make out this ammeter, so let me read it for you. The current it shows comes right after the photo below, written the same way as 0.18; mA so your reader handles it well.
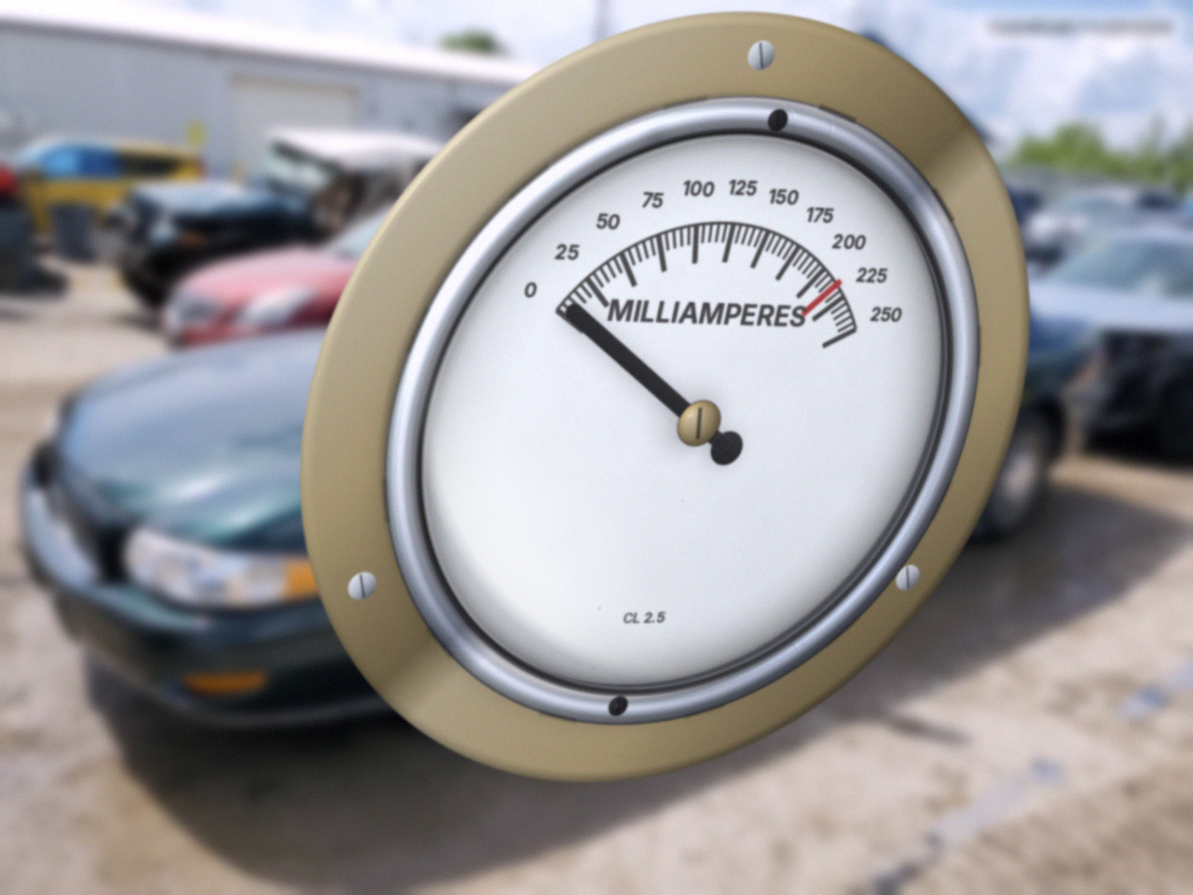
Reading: 5; mA
